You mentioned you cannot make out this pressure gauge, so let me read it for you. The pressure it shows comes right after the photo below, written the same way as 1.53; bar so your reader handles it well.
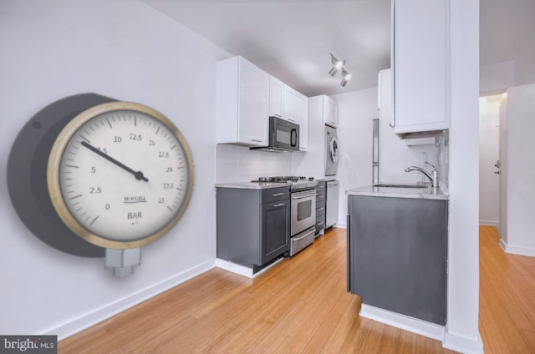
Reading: 7; bar
